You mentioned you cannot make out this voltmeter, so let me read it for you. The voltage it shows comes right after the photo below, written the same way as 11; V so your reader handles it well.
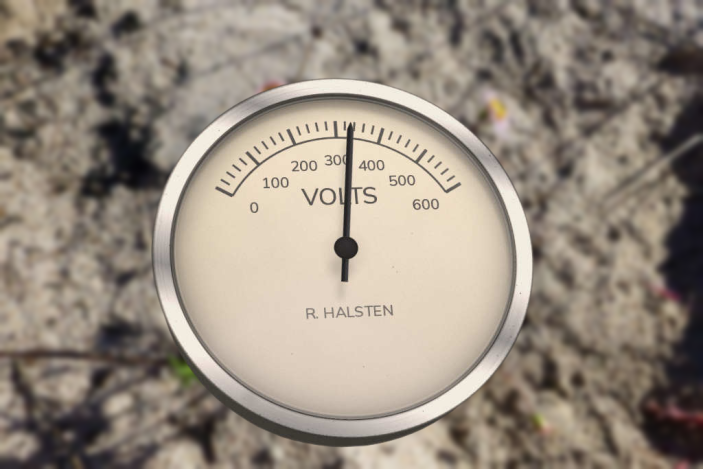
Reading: 330; V
